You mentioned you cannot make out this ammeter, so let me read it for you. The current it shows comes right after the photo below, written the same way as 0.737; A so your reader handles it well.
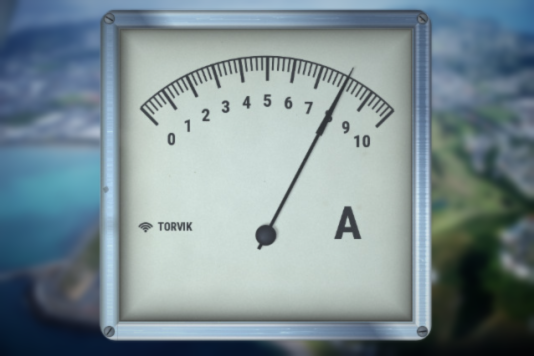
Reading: 8; A
